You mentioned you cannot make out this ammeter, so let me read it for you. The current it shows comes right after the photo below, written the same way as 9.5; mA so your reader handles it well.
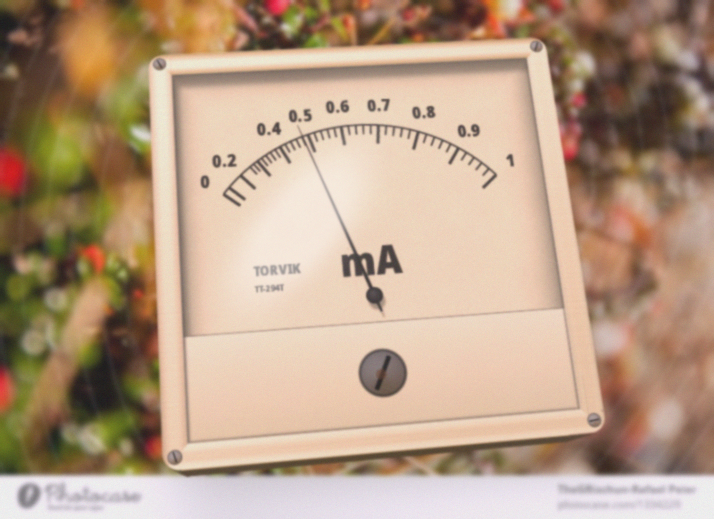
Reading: 0.48; mA
